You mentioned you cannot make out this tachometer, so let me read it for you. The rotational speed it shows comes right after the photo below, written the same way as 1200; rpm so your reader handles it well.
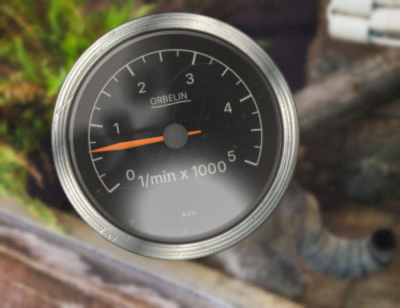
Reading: 625; rpm
